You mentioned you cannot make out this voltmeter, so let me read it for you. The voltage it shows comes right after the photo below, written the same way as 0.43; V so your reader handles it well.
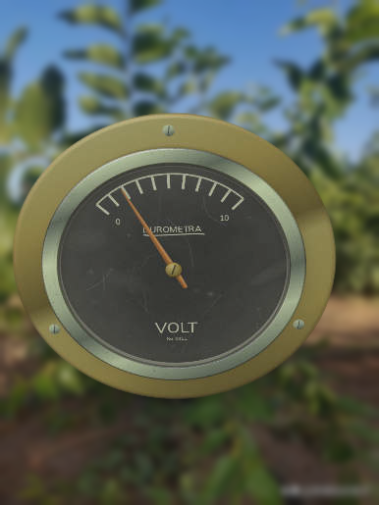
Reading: 2; V
